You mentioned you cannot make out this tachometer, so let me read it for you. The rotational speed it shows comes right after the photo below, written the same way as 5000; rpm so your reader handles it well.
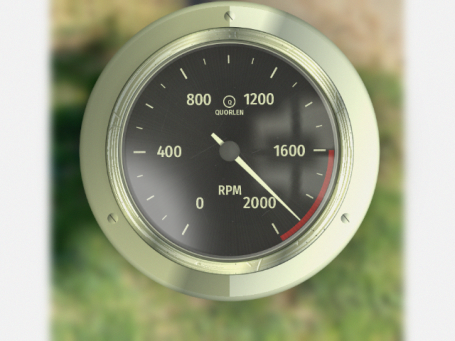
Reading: 1900; rpm
